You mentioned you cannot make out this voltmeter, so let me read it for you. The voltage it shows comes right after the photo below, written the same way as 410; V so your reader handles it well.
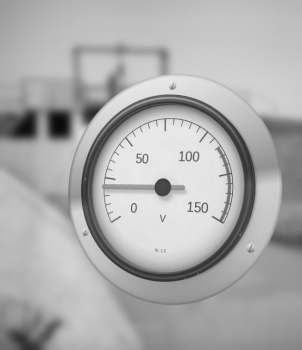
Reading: 20; V
